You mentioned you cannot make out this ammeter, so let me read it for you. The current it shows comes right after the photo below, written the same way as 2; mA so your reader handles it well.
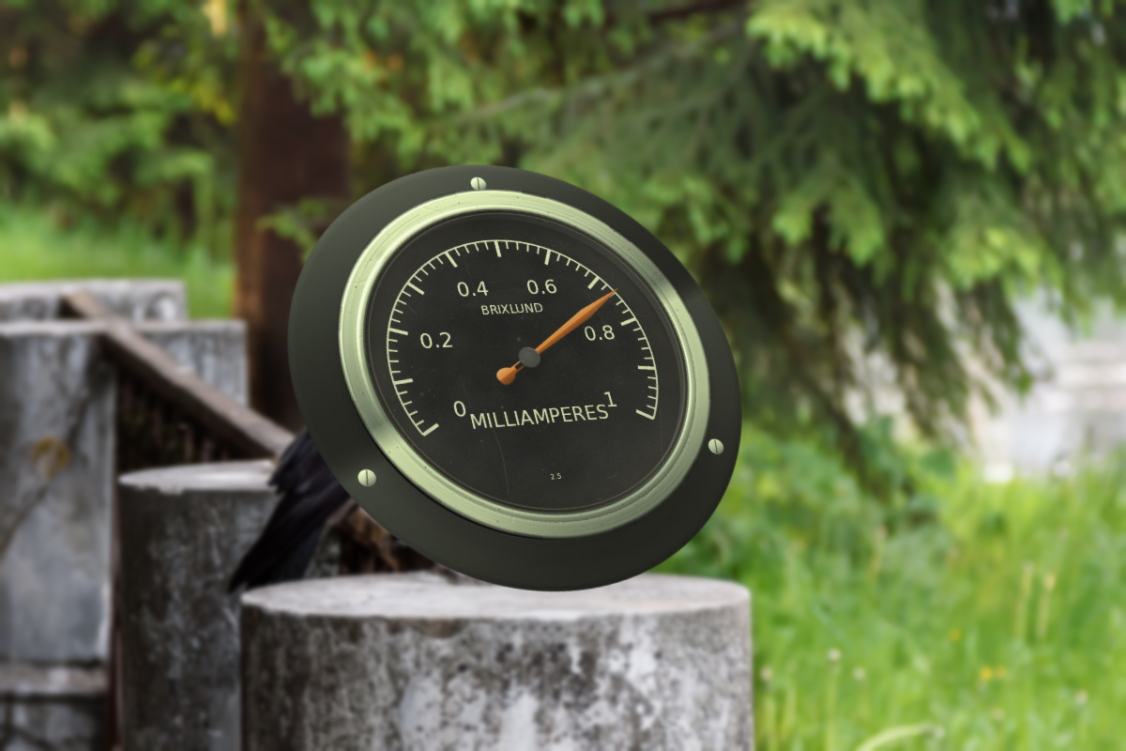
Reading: 0.74; mA
